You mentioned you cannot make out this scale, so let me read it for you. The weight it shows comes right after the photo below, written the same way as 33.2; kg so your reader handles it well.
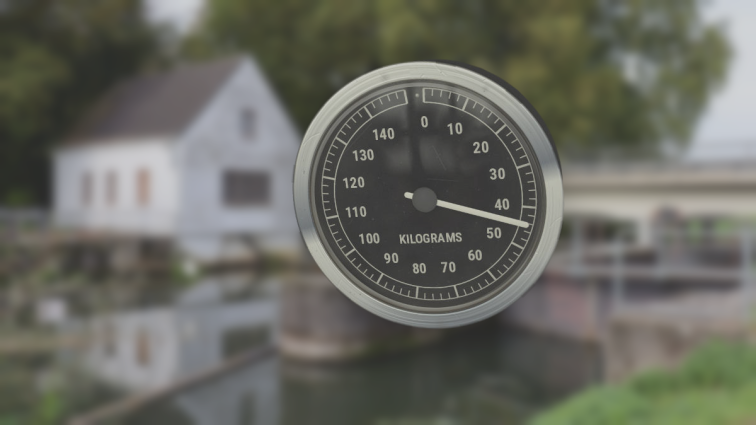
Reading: 44; kg
